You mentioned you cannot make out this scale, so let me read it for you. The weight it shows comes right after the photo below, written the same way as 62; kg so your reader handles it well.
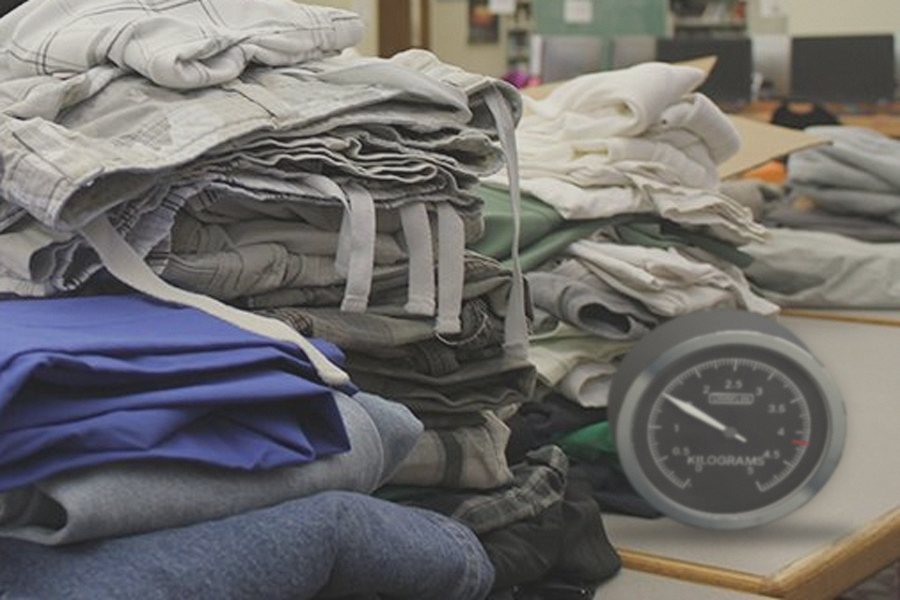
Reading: 1.5; kg
